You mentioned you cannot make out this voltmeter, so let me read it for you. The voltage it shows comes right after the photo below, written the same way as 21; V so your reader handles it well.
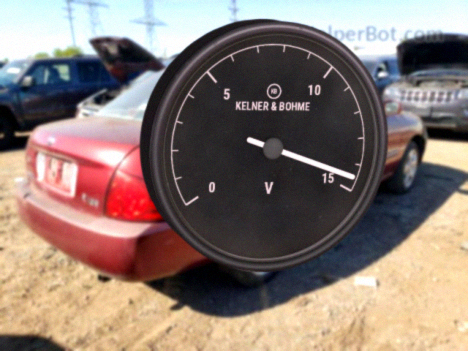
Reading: 14.5; V
